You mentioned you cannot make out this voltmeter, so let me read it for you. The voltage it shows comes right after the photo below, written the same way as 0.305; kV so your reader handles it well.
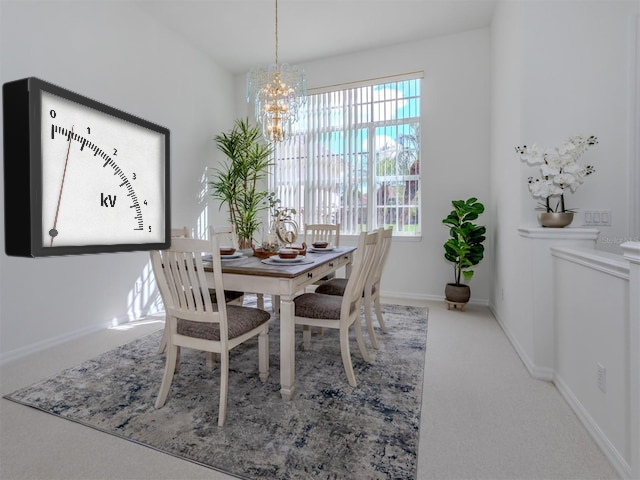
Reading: 0.5; kV
